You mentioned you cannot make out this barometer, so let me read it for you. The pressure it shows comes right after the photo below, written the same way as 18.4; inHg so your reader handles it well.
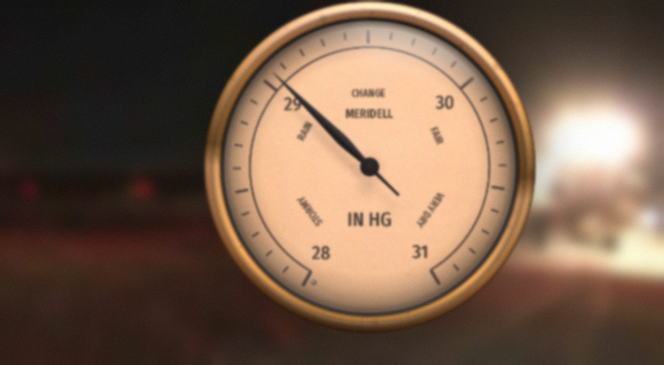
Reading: 29.05; inHg
